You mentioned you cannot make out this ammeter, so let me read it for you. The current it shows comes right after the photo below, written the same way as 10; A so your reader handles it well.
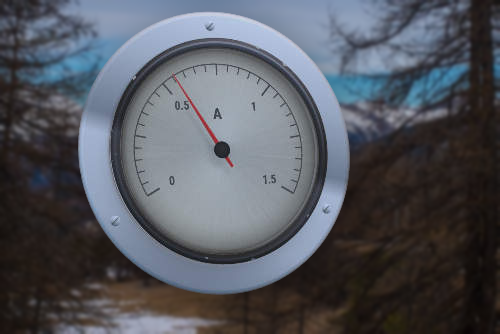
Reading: 0.55; A
